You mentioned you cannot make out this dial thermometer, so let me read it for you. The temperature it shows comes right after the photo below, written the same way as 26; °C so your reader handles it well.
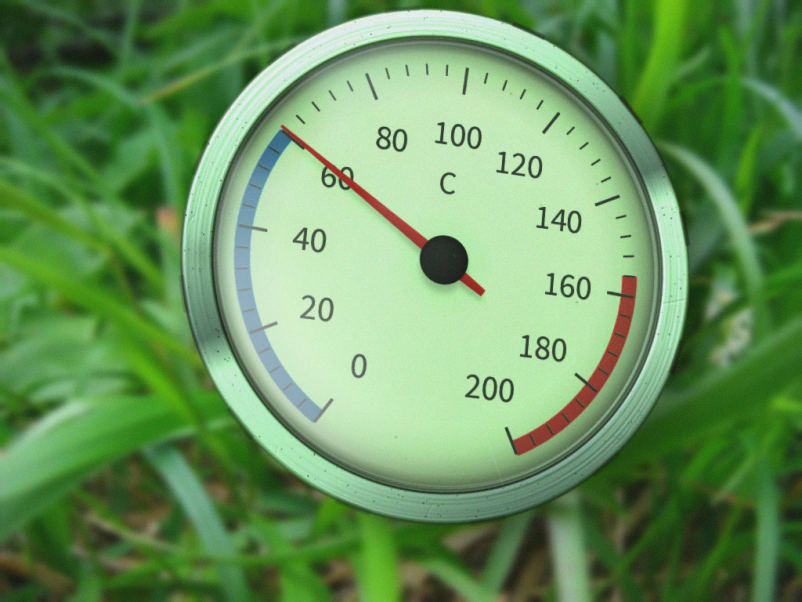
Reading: 60; °C
